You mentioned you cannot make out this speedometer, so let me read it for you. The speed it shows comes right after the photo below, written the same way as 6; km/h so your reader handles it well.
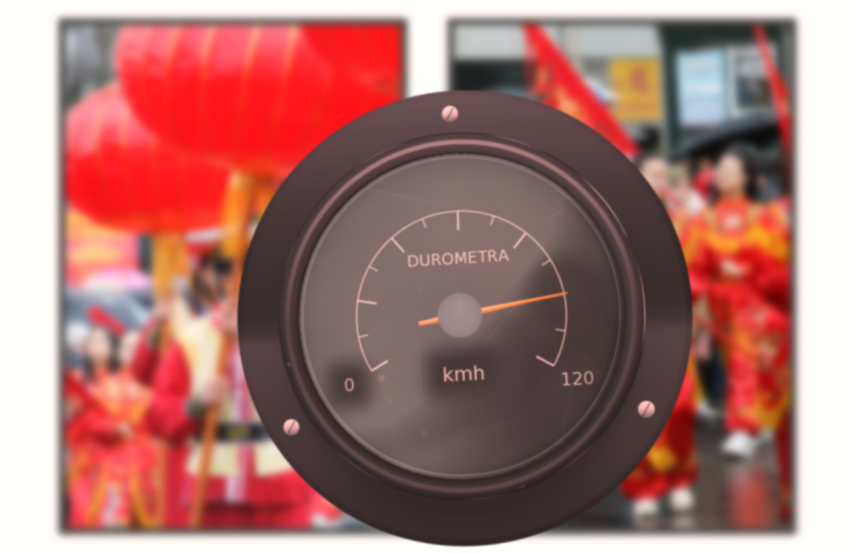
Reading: 100; km/h
